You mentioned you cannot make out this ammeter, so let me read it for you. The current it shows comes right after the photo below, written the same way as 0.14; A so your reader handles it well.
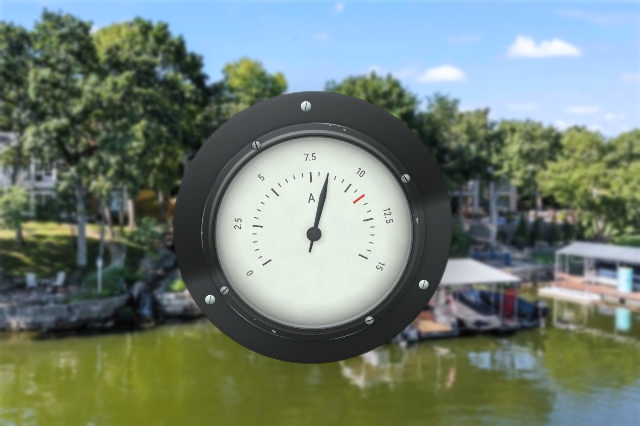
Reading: 8.5; A
